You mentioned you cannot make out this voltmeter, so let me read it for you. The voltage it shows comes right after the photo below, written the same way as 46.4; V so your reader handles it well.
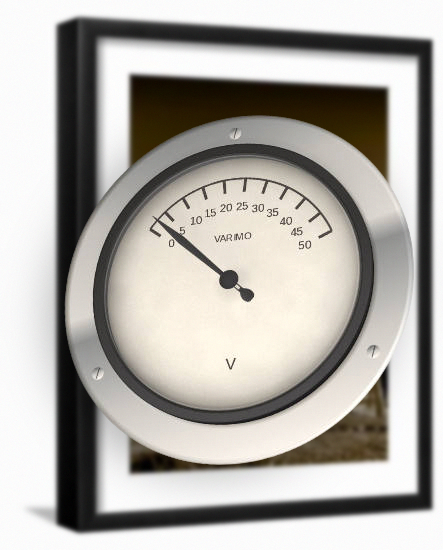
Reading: 2.5; V
